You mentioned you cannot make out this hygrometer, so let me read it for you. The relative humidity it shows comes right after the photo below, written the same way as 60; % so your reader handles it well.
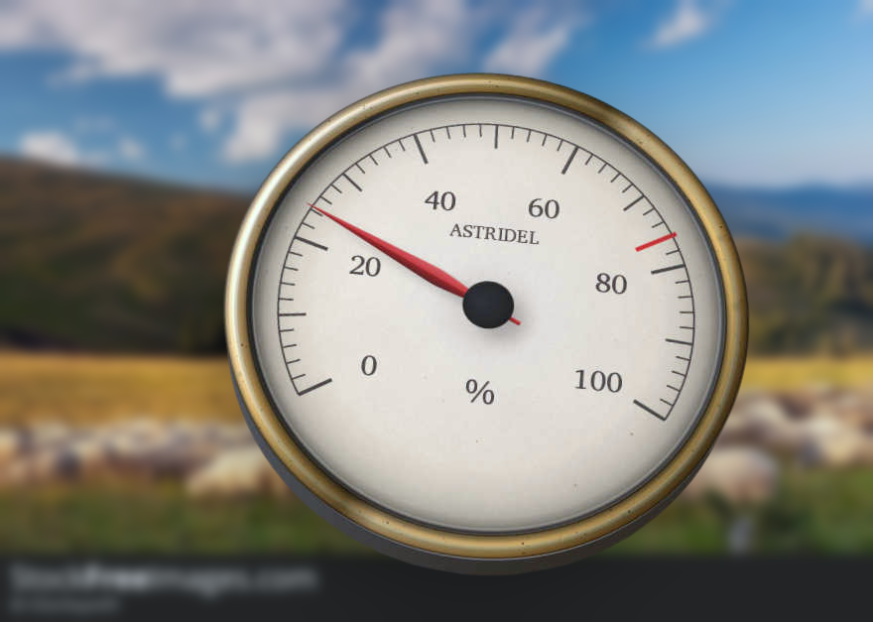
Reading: 24; %
